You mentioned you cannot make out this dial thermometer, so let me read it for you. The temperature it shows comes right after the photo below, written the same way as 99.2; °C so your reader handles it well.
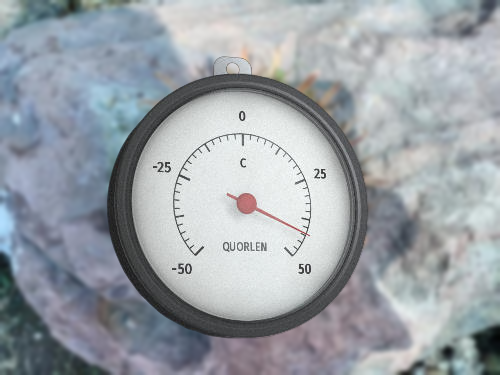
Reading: 42.5; °C
